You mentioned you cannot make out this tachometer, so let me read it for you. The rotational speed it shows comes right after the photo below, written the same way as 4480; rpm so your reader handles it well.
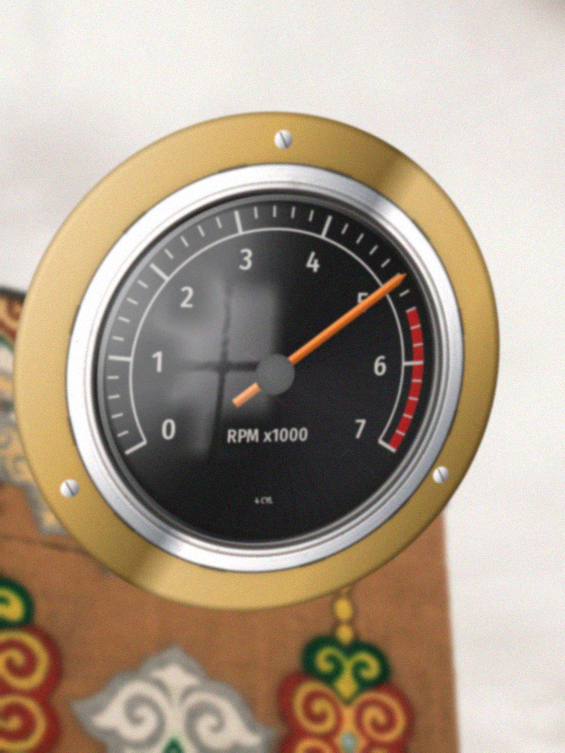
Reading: 5000; rpm
